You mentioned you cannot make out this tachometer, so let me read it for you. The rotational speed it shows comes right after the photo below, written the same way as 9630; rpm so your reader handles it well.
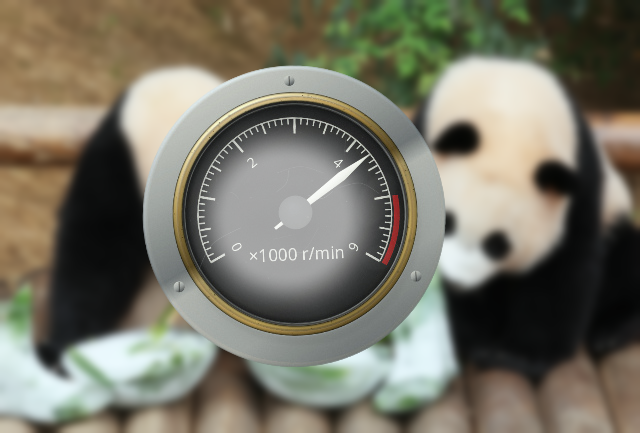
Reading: 4300; rpm
